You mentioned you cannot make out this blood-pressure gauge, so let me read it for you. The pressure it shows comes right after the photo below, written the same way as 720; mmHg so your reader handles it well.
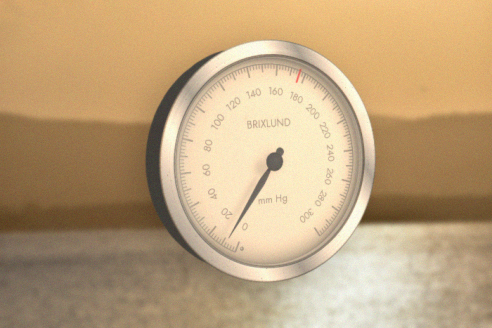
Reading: 10; mmHg
